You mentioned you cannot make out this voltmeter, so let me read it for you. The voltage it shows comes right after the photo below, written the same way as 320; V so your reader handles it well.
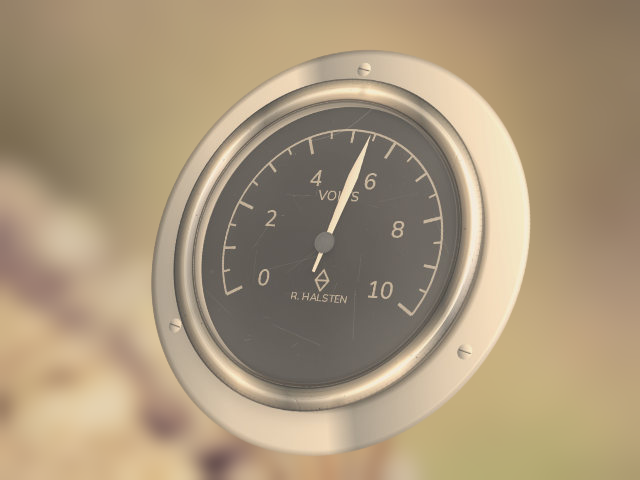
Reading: 5.5; V
